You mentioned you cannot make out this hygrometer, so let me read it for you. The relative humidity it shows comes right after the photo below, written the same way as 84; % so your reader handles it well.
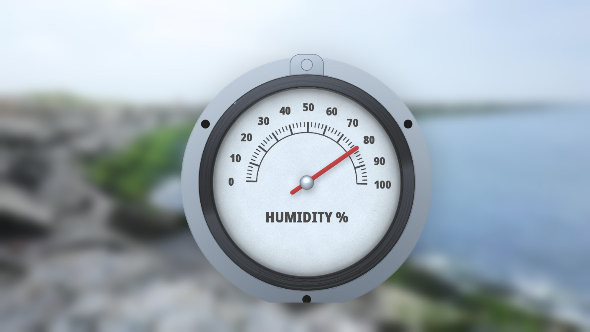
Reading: 80; %
